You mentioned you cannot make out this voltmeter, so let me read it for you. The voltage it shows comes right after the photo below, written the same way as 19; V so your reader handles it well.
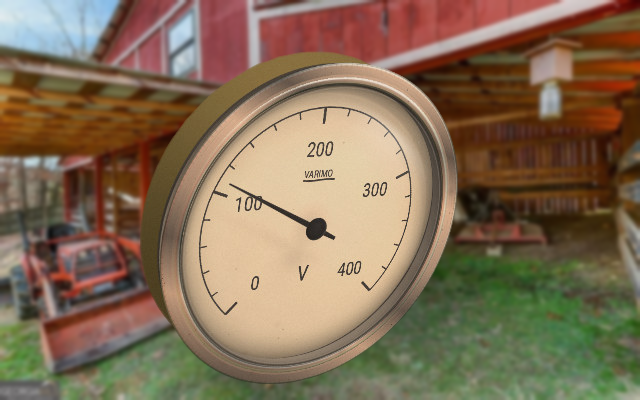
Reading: 110; V
